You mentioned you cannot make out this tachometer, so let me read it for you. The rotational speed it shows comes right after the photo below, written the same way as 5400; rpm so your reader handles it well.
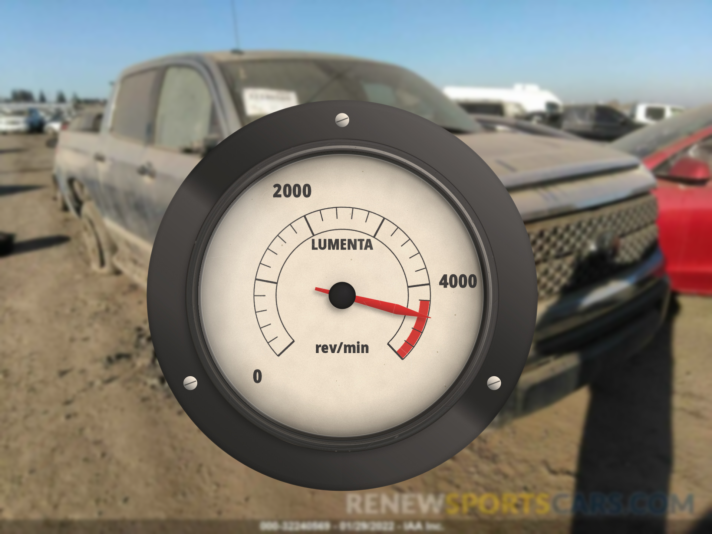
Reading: 4400; rpm
